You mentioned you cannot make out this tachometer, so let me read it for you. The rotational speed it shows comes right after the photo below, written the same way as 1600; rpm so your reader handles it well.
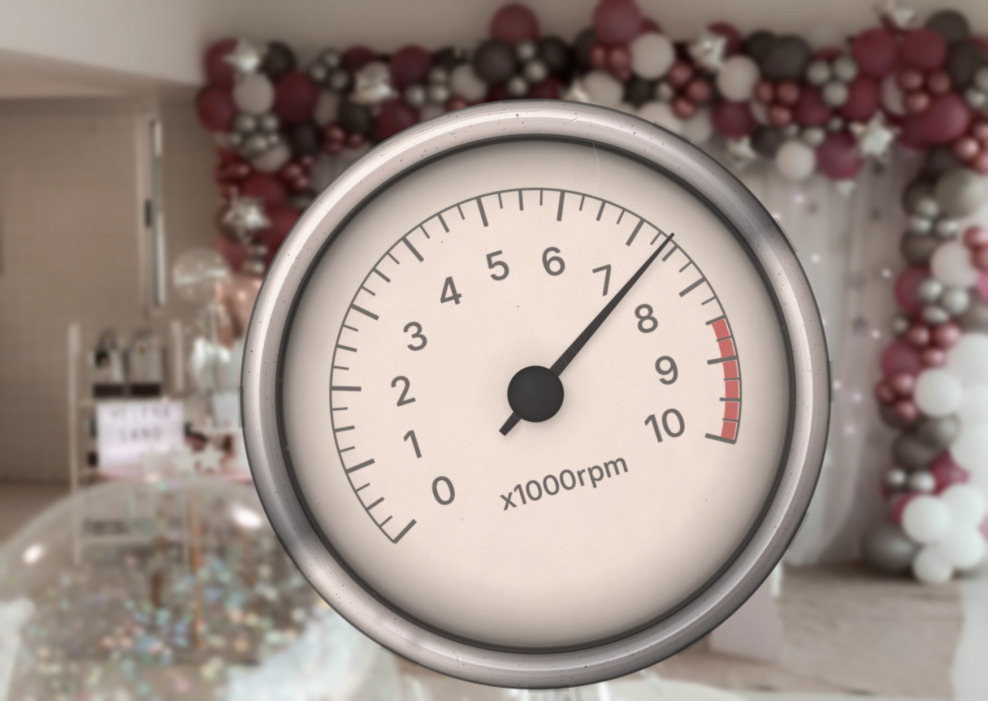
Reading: 7375; rpm
